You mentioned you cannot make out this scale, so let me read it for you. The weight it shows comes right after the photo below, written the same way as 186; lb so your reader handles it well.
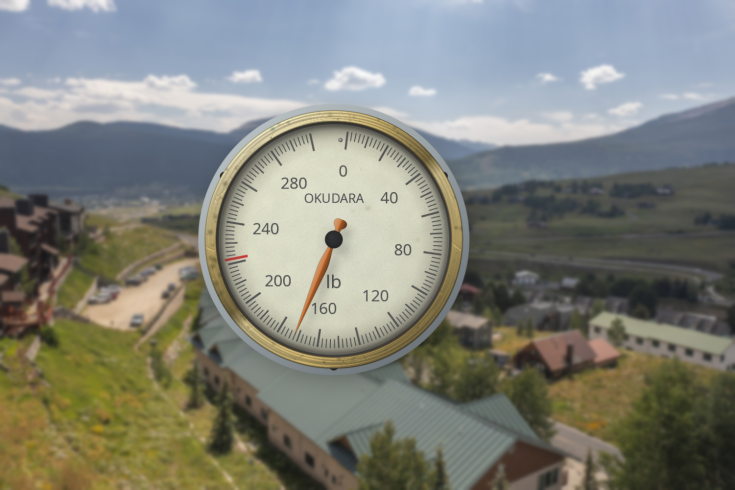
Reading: 172; lb
